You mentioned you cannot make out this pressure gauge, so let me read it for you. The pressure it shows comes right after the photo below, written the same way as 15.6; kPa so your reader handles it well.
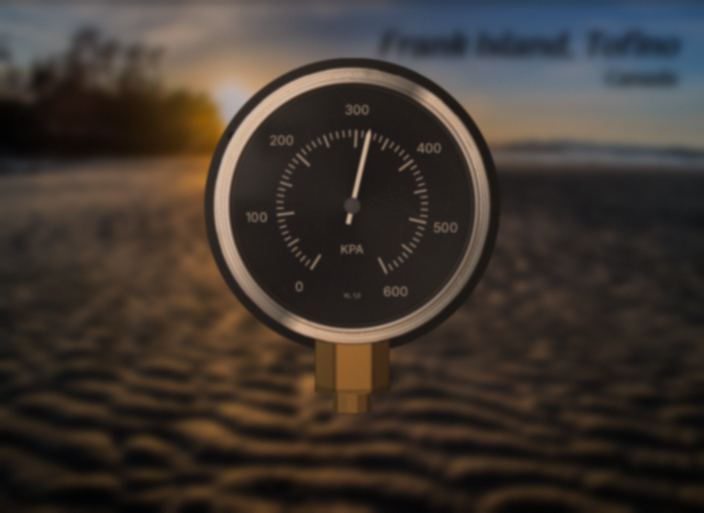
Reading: 320; kPa
